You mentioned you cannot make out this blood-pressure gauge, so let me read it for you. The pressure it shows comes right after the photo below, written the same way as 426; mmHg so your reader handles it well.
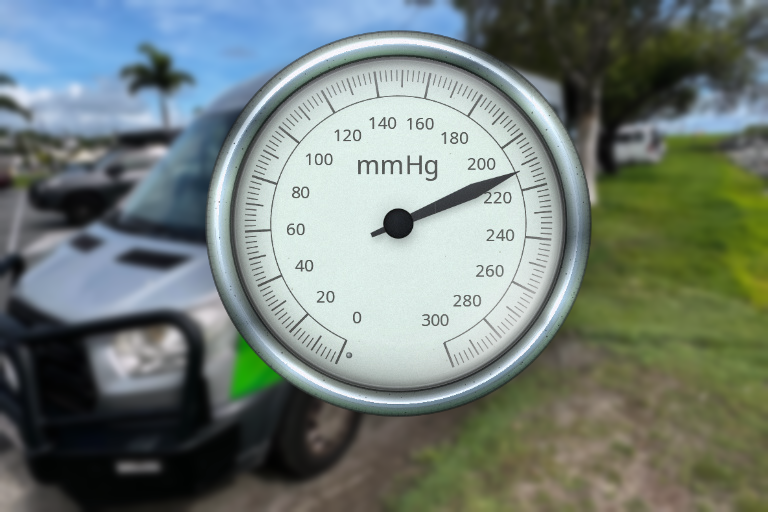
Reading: 212; mmHg
